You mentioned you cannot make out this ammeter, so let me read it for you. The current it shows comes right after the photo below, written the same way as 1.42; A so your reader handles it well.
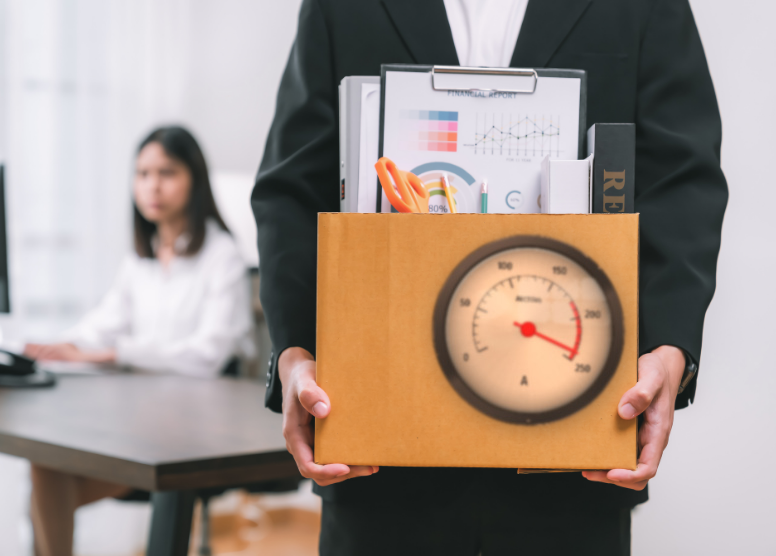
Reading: 240; A
